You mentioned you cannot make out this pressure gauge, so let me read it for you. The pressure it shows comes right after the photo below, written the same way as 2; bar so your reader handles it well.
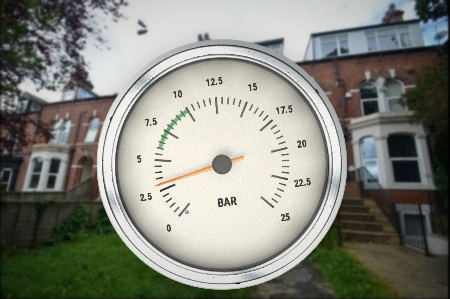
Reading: 3; bar
